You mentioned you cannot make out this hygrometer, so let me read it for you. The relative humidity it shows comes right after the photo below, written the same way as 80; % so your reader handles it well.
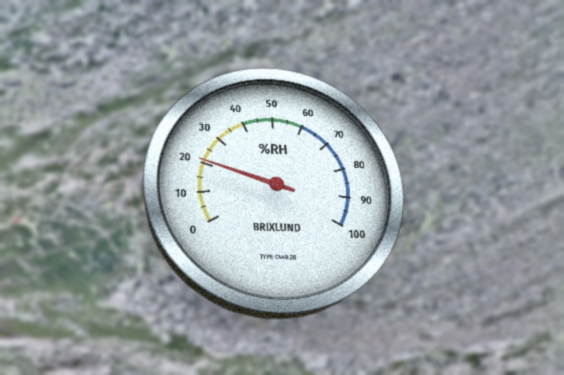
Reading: 20; %
